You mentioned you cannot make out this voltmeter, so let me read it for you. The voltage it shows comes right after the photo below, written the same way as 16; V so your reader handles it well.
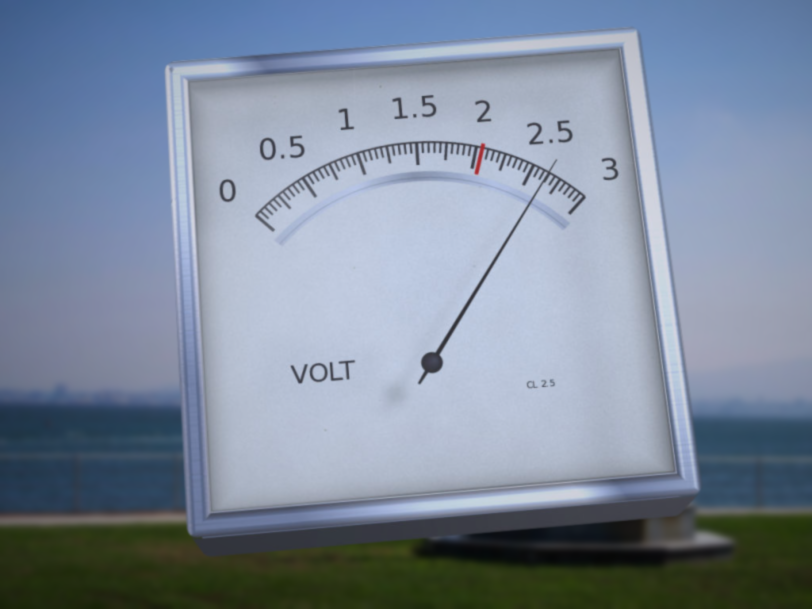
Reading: 2.65; V
